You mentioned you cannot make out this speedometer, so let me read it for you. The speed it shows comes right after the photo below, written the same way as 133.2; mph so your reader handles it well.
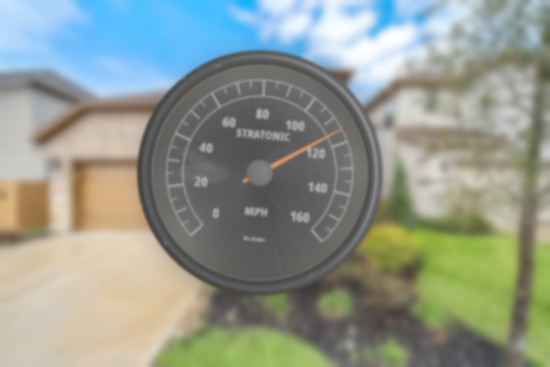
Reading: 115; mph
